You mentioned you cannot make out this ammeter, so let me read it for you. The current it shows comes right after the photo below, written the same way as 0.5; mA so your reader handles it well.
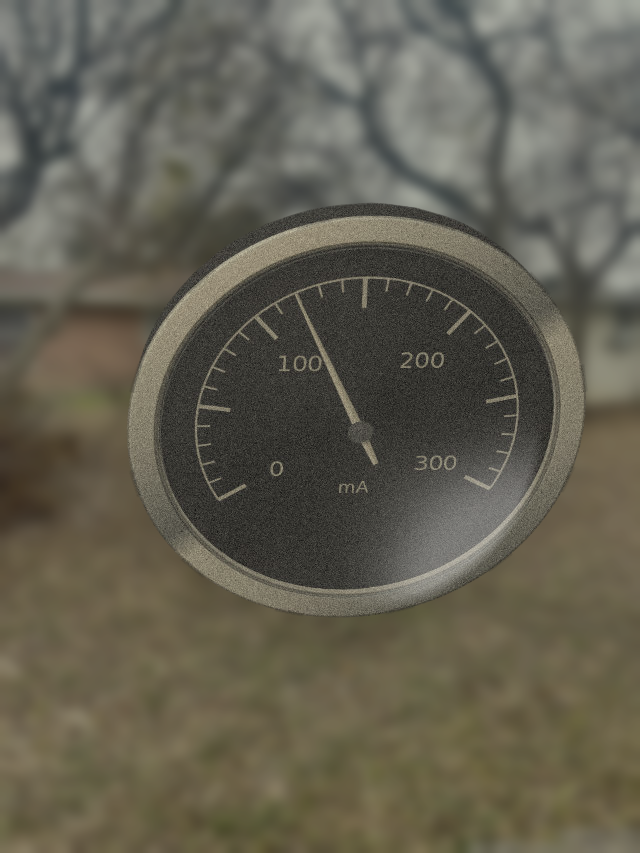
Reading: 120; mA
